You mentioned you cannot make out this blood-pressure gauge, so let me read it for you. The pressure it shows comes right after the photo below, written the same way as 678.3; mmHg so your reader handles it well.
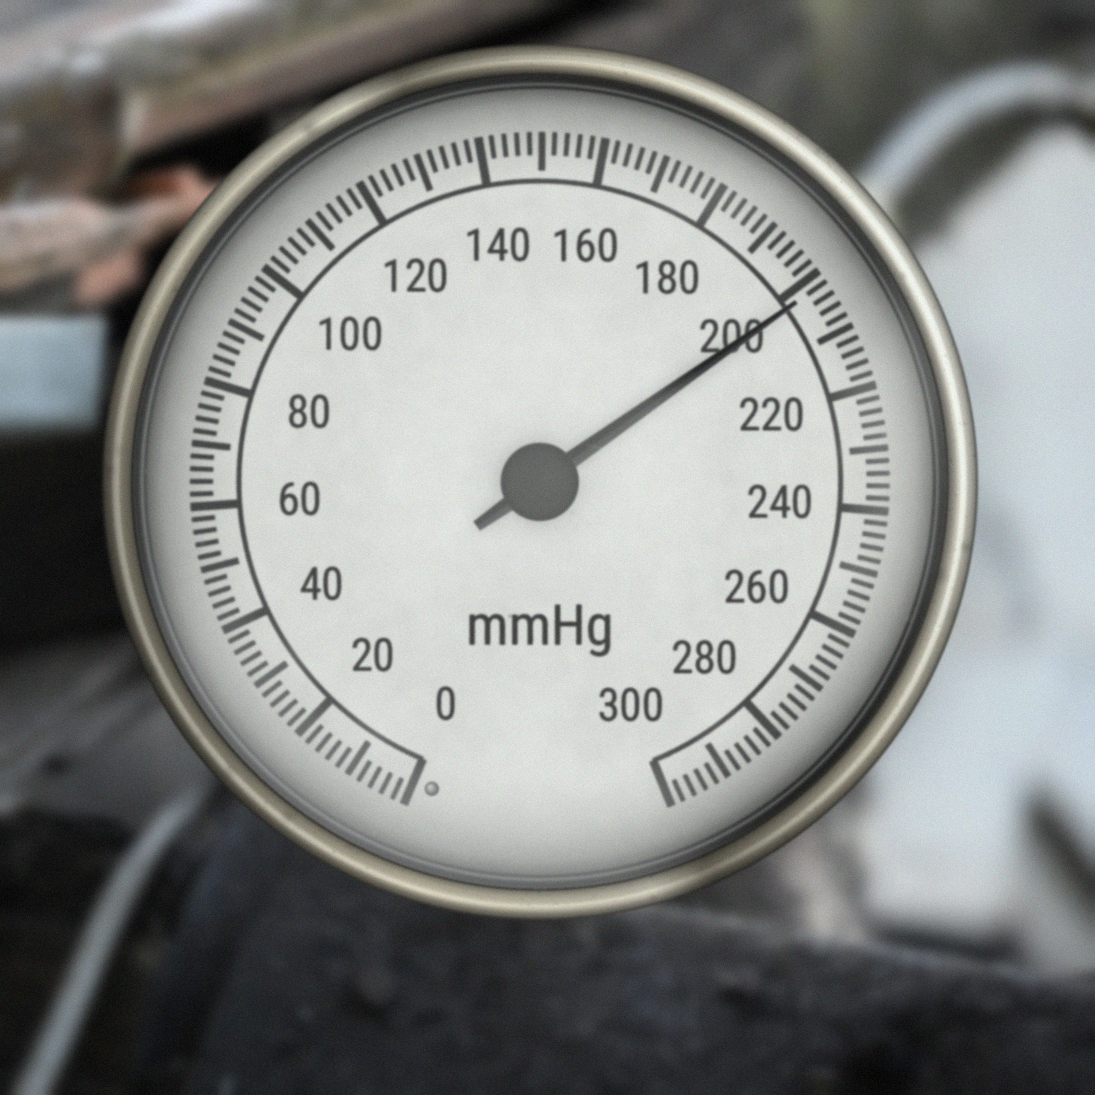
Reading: 202; mmHg
